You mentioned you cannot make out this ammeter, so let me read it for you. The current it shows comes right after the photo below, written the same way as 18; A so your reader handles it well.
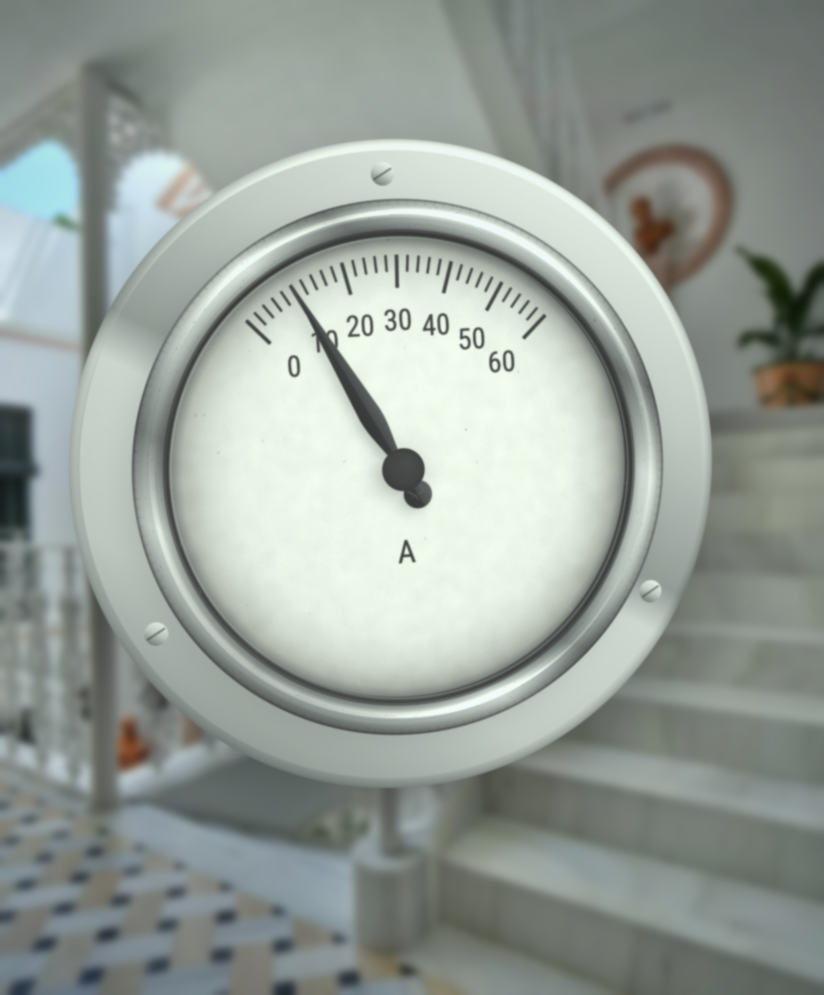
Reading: 10; A
